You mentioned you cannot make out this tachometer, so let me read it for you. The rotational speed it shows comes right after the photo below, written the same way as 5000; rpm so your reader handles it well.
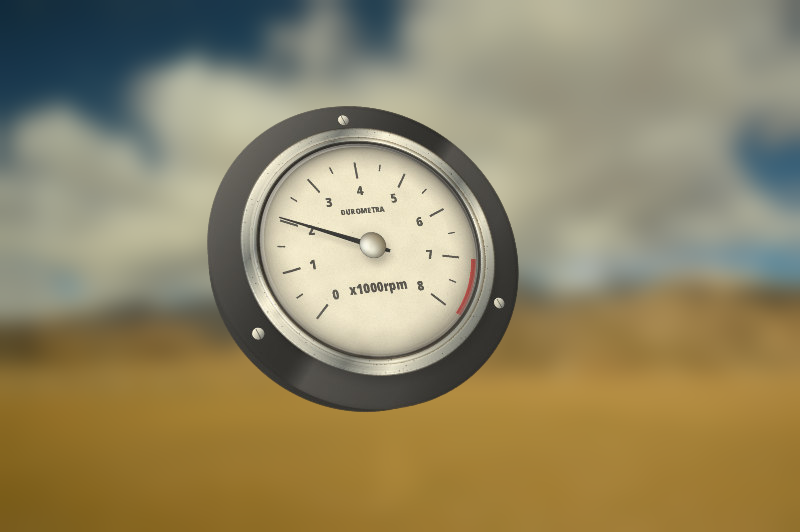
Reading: 2000; rpm
